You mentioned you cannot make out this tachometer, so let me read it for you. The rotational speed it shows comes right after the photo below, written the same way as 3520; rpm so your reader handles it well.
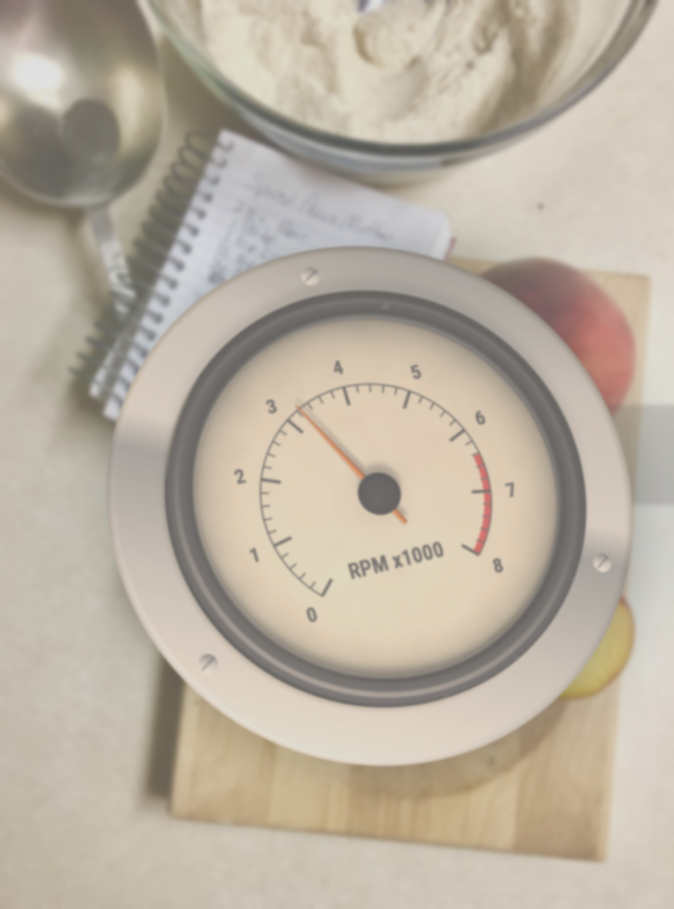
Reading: 3200; rpm
